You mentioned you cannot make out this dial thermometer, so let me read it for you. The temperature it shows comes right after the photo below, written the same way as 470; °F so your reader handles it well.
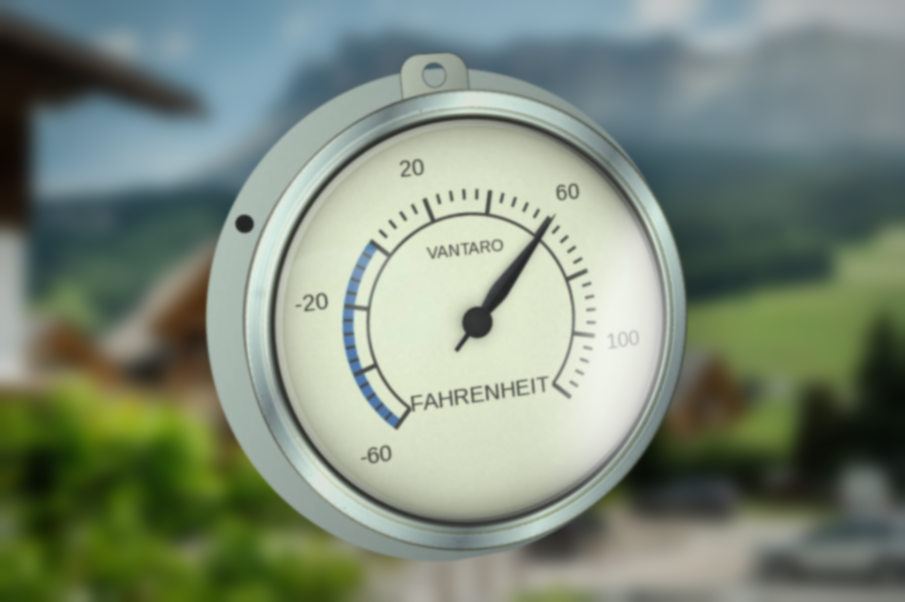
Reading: 60; °F
